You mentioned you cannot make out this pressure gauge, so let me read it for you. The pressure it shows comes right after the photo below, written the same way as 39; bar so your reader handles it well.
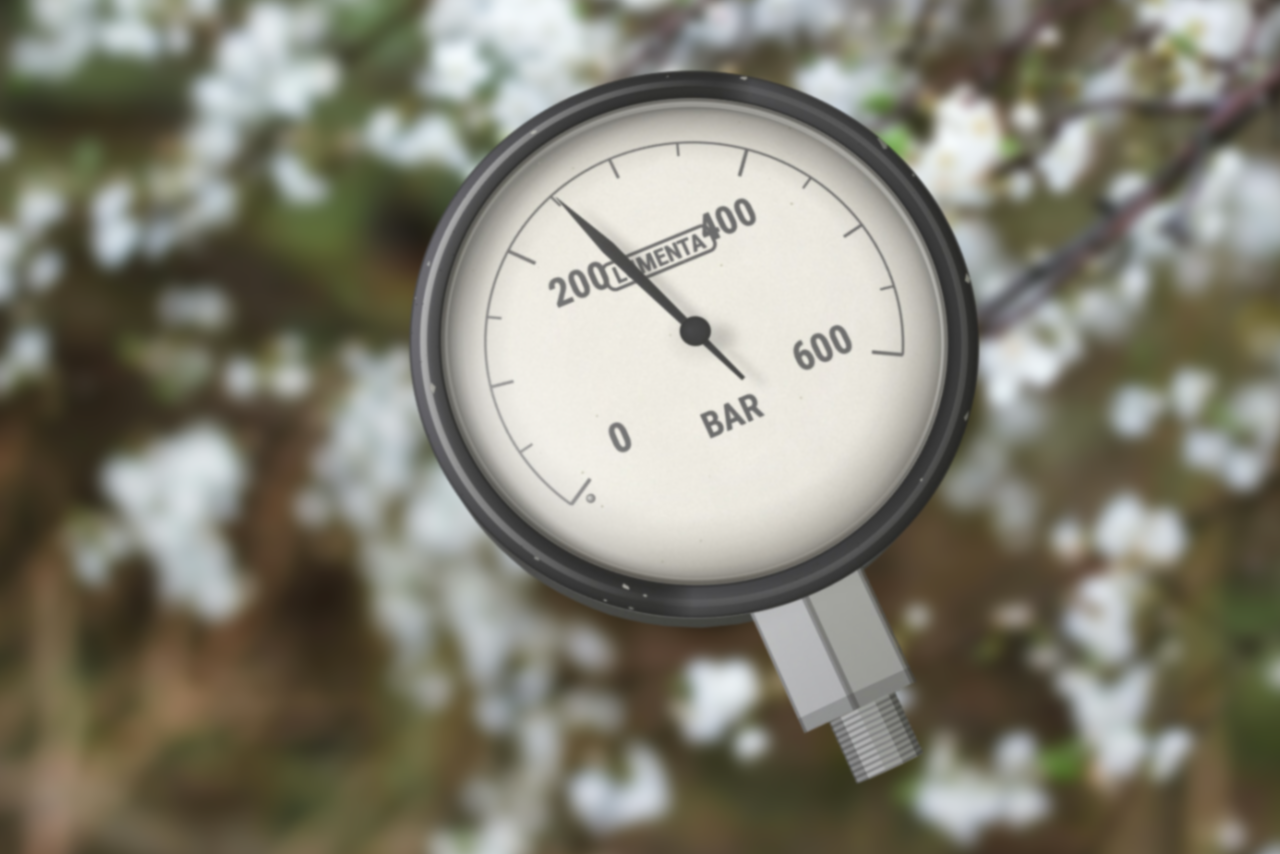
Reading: 250; bar
